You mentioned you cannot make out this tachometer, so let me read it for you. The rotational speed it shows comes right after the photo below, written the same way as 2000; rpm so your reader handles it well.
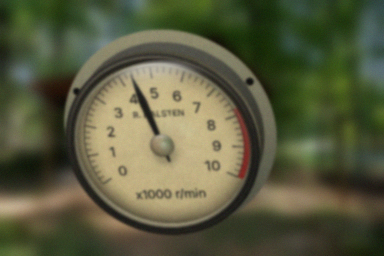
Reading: 4400; rpm
